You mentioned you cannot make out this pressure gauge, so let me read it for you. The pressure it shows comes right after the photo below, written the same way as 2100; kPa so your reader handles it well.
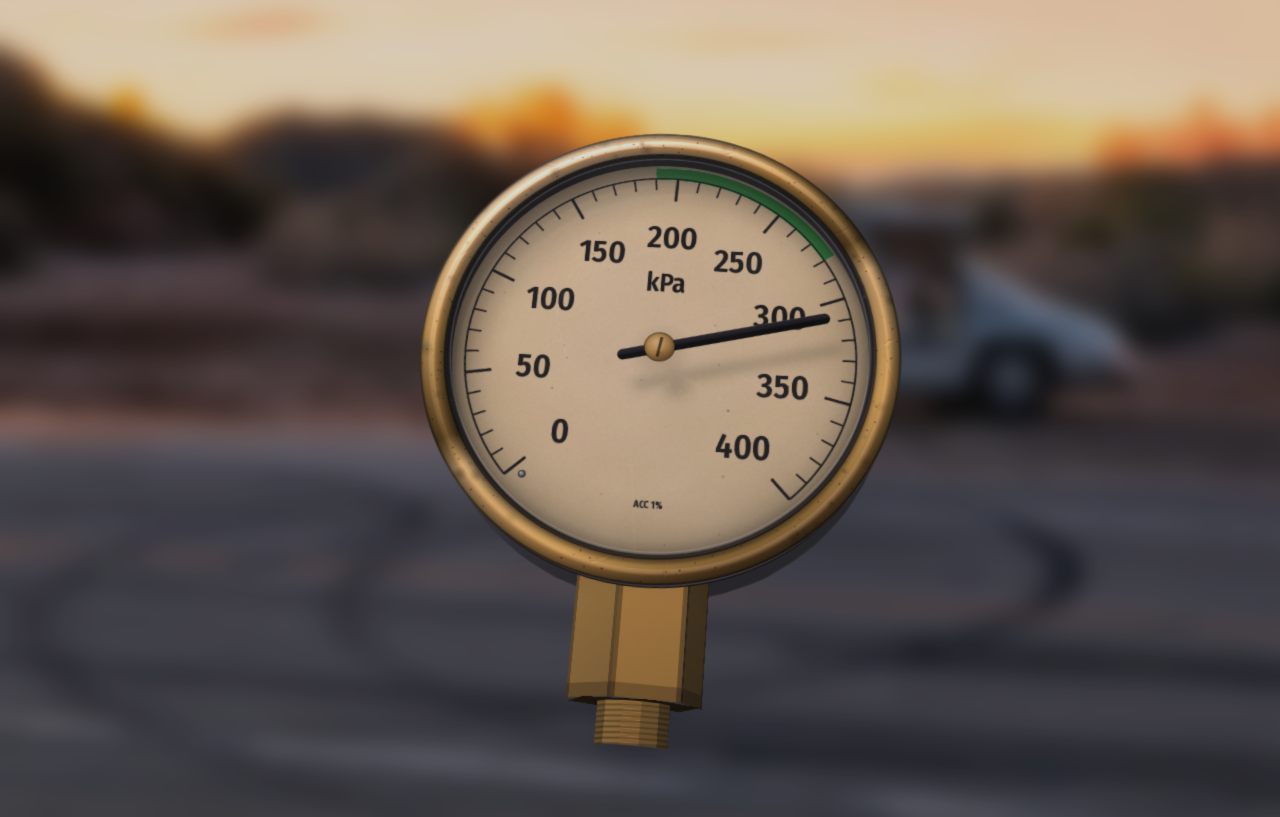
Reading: 310; kPa
